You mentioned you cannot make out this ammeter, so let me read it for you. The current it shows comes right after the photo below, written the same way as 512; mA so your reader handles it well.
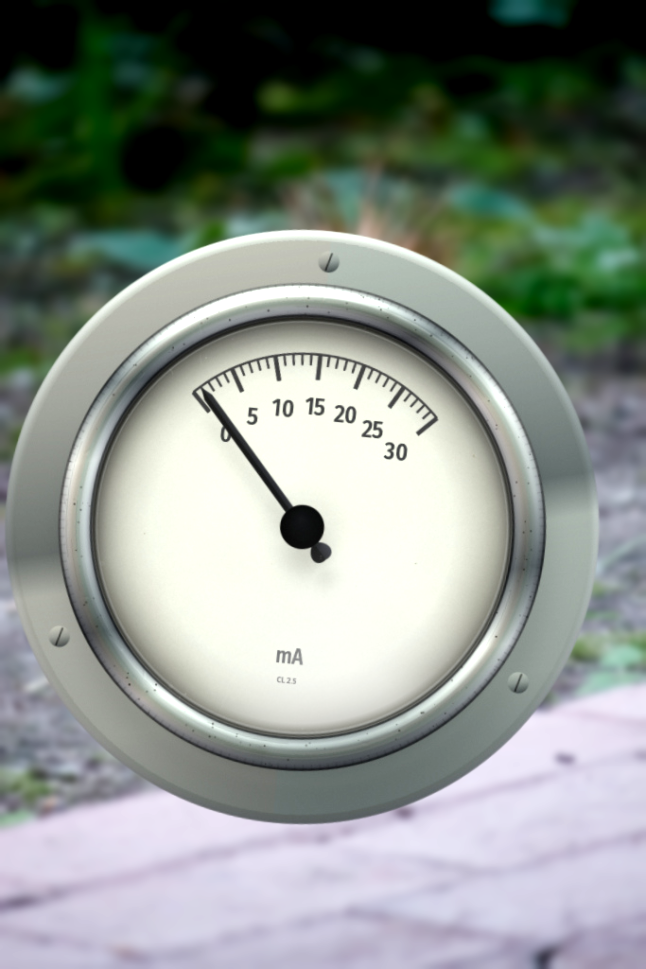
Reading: 1; mA
